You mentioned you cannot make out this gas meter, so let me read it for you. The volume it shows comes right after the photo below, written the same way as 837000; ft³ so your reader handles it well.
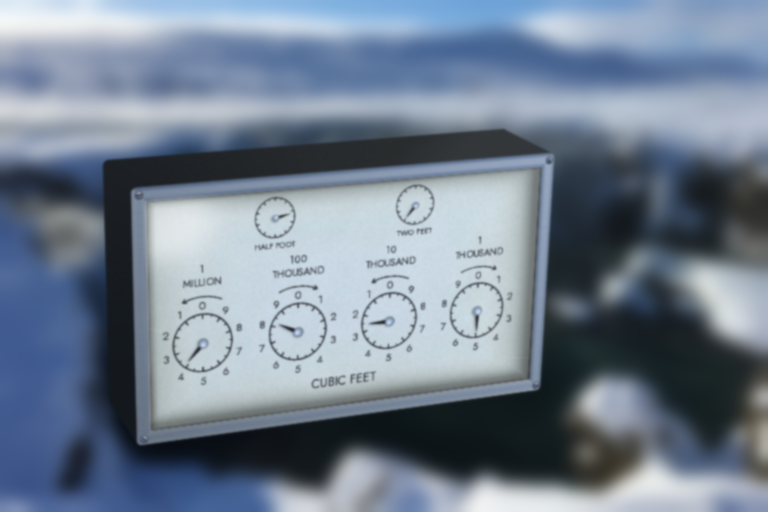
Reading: 382500; ft³
